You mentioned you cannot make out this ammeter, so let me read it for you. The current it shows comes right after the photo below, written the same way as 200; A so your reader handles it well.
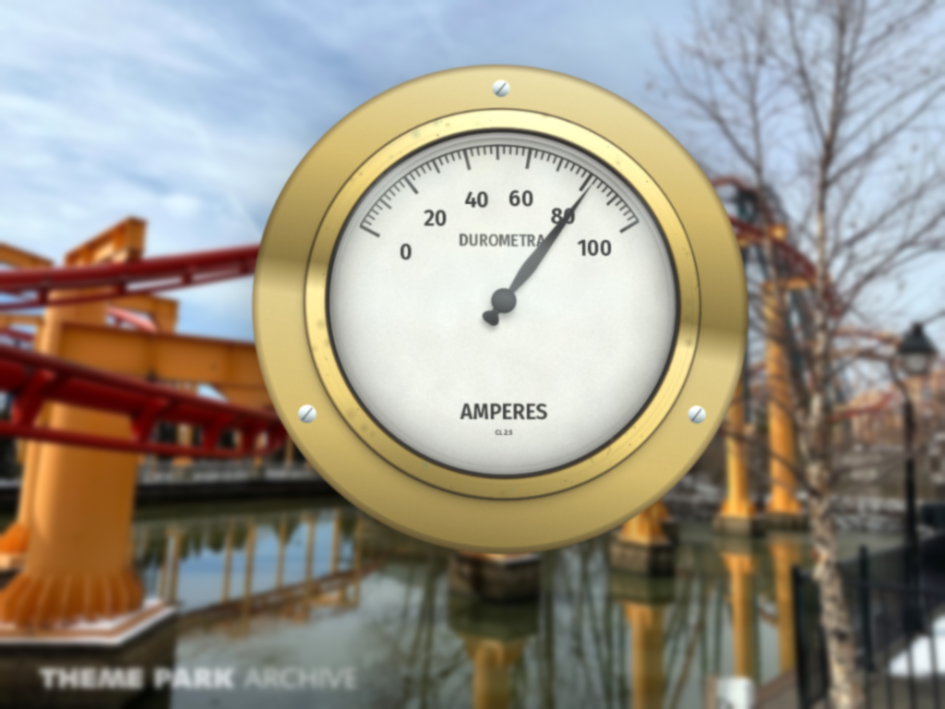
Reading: 82; A
